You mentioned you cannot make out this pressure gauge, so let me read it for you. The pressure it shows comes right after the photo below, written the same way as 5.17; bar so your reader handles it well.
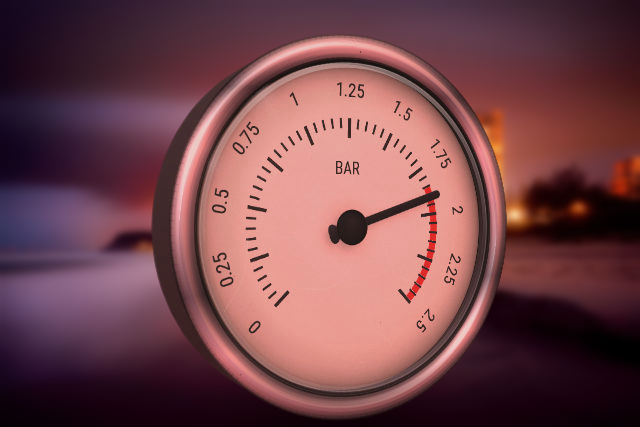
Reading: 1.9; bar
